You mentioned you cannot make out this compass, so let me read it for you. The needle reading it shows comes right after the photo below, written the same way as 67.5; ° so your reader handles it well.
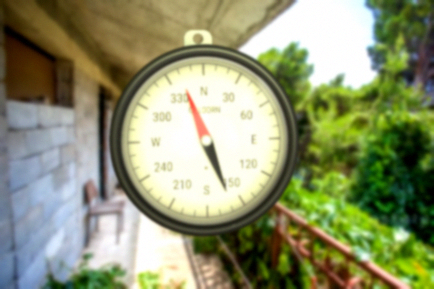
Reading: 340; °
